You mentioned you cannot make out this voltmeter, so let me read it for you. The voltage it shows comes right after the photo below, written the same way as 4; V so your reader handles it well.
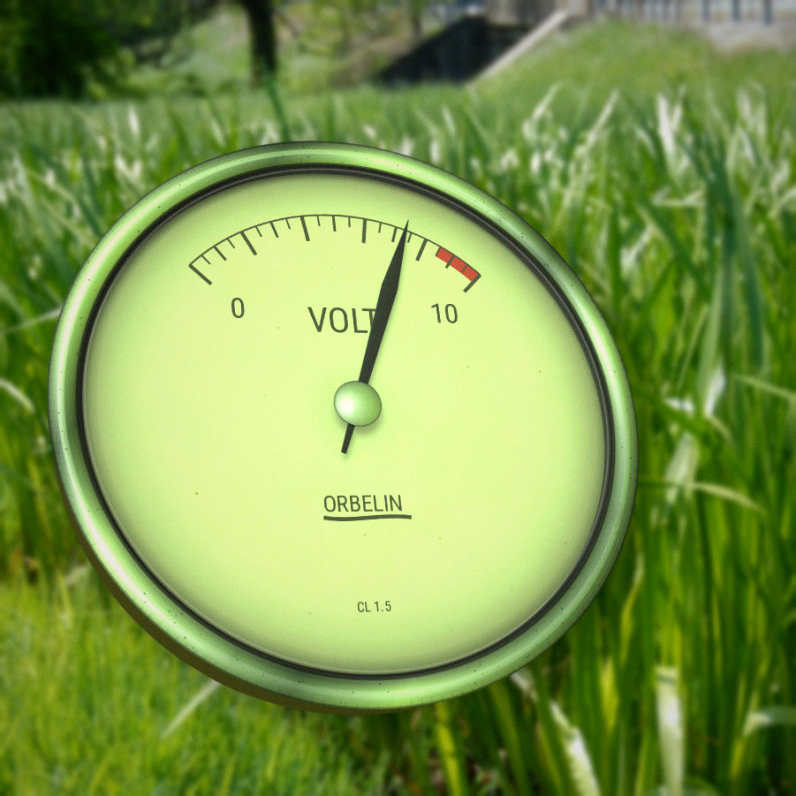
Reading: 7.25; V
